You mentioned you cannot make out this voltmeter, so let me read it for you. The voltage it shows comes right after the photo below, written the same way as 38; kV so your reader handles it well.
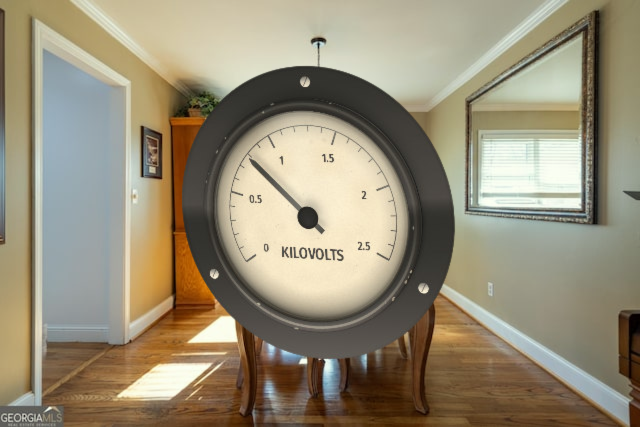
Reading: 0.8; kV
